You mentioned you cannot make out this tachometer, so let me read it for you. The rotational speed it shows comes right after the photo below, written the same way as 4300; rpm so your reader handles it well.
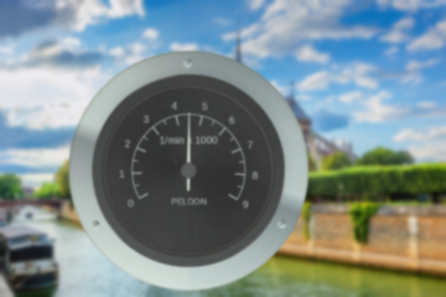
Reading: 4500; rpm
